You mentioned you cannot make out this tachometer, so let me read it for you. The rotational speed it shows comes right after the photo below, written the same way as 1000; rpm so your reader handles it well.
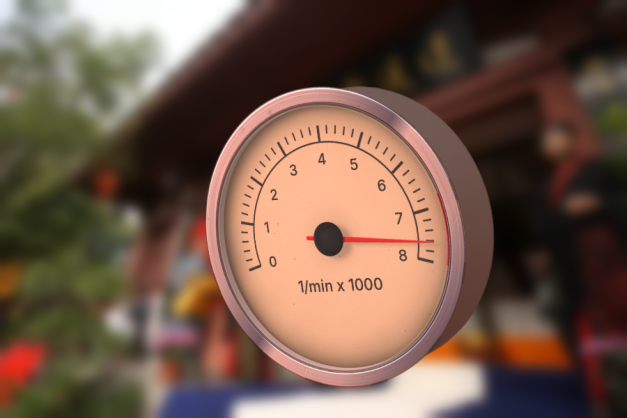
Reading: 7600; rpm
